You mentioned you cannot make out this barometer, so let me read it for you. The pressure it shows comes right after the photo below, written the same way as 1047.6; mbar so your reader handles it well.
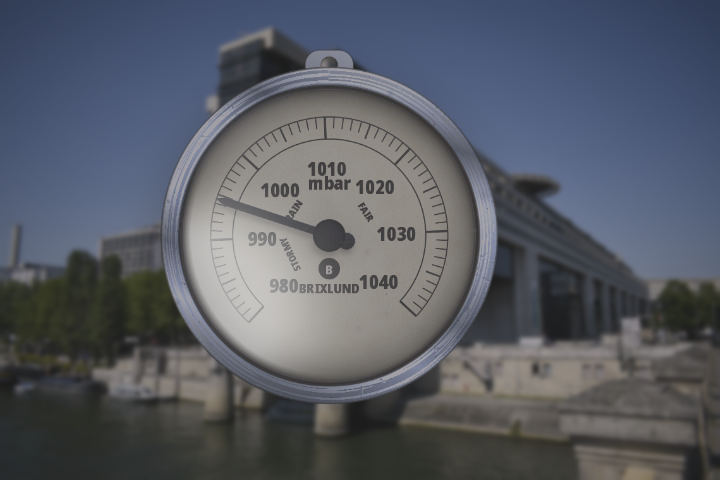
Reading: 994.5; mbar
